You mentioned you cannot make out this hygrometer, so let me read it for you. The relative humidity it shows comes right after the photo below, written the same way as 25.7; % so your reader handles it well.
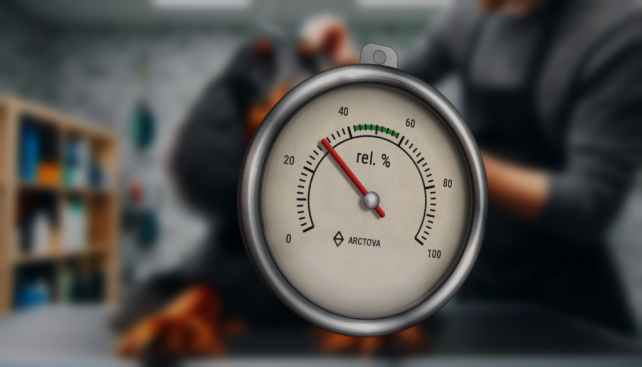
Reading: 30; %
